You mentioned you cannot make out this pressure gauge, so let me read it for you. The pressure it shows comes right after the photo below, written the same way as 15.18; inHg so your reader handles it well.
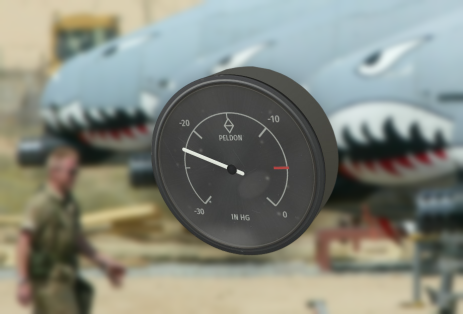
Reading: -22.5; inHg
